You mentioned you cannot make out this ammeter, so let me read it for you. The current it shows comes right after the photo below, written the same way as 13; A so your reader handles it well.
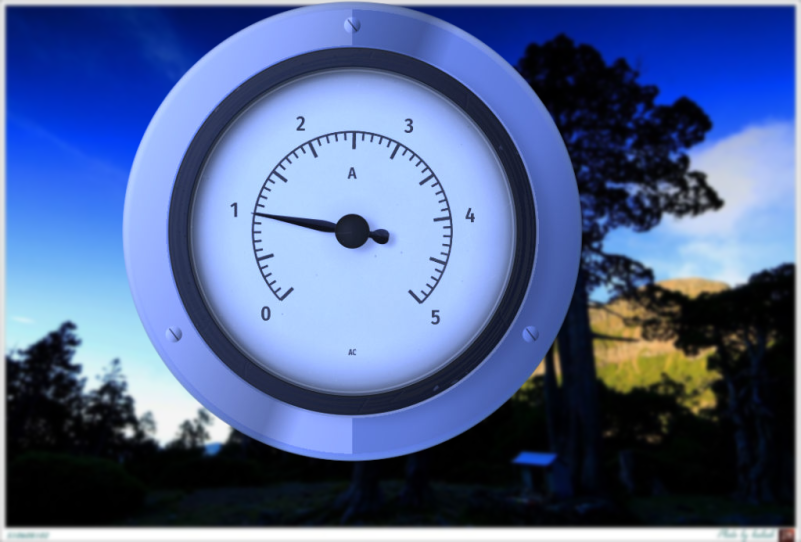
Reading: 1; A
